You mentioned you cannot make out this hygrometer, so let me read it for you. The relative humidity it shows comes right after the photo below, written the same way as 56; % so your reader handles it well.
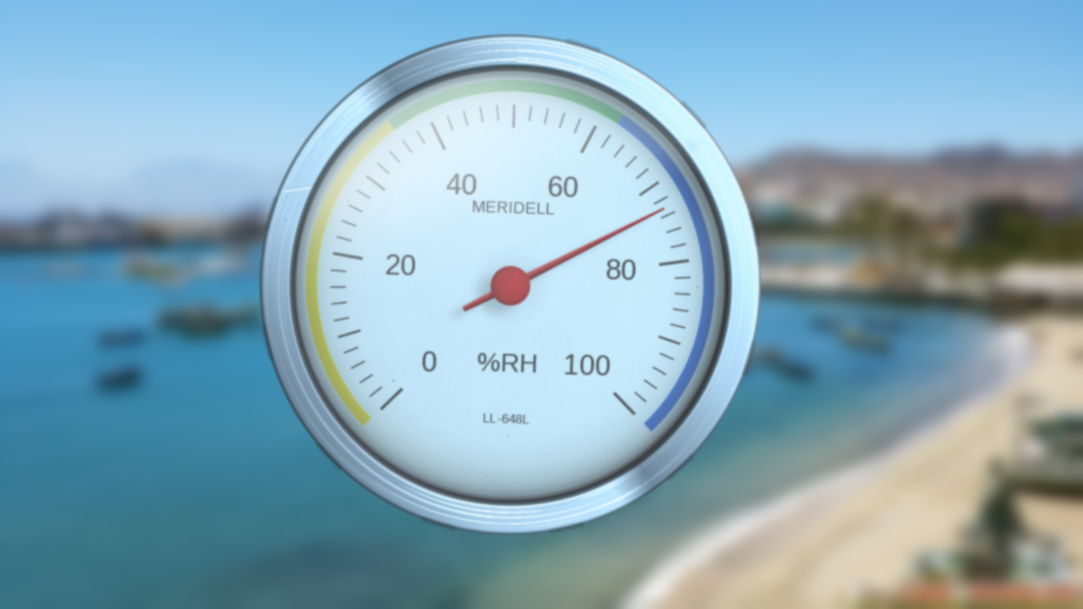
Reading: 73; %
